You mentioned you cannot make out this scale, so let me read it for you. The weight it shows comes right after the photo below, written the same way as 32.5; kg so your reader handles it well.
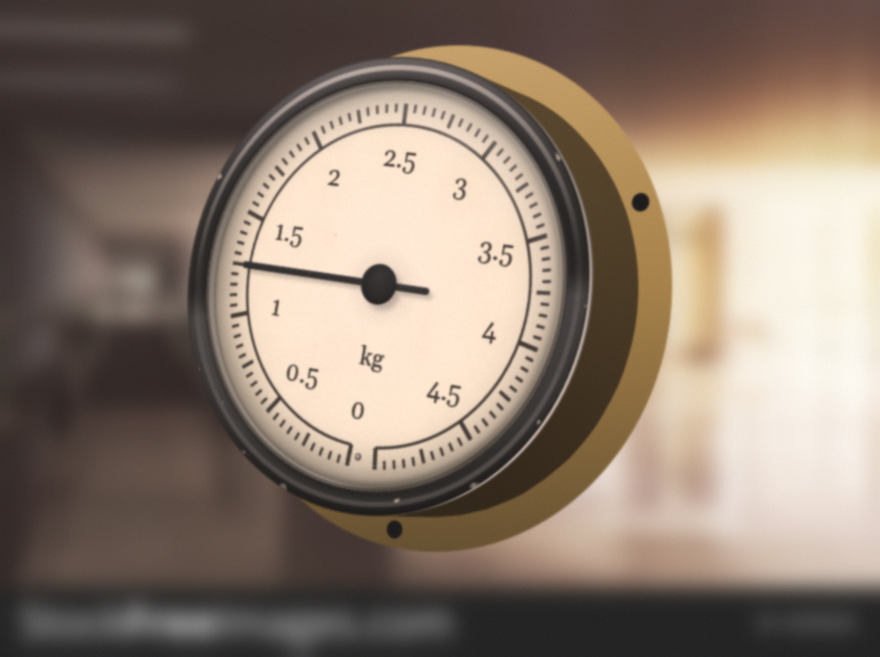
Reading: 1.25; kg
